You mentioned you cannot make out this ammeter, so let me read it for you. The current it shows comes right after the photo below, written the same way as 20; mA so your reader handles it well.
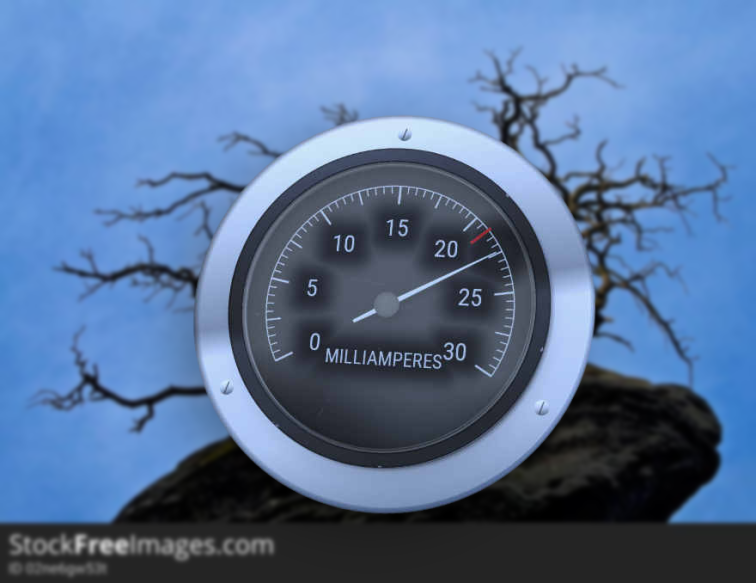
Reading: 22.5; mA
